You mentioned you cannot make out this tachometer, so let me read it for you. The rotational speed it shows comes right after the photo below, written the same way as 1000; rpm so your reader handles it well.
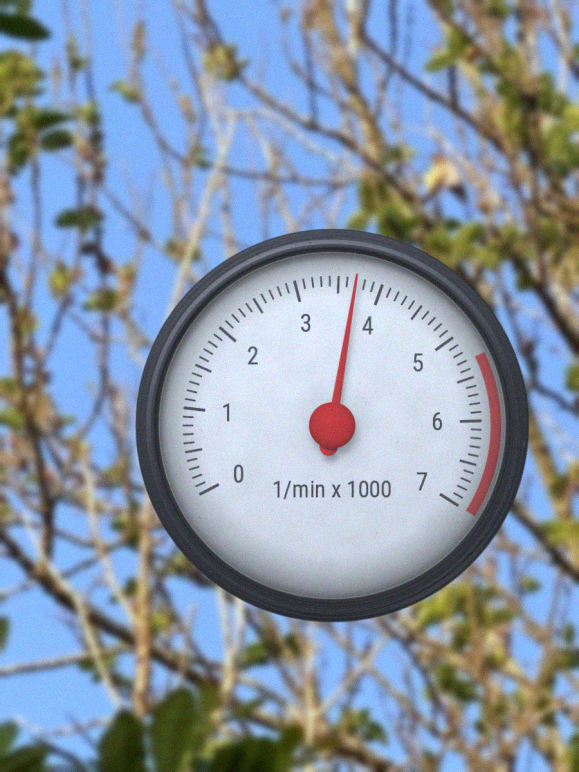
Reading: 3700; rpm
